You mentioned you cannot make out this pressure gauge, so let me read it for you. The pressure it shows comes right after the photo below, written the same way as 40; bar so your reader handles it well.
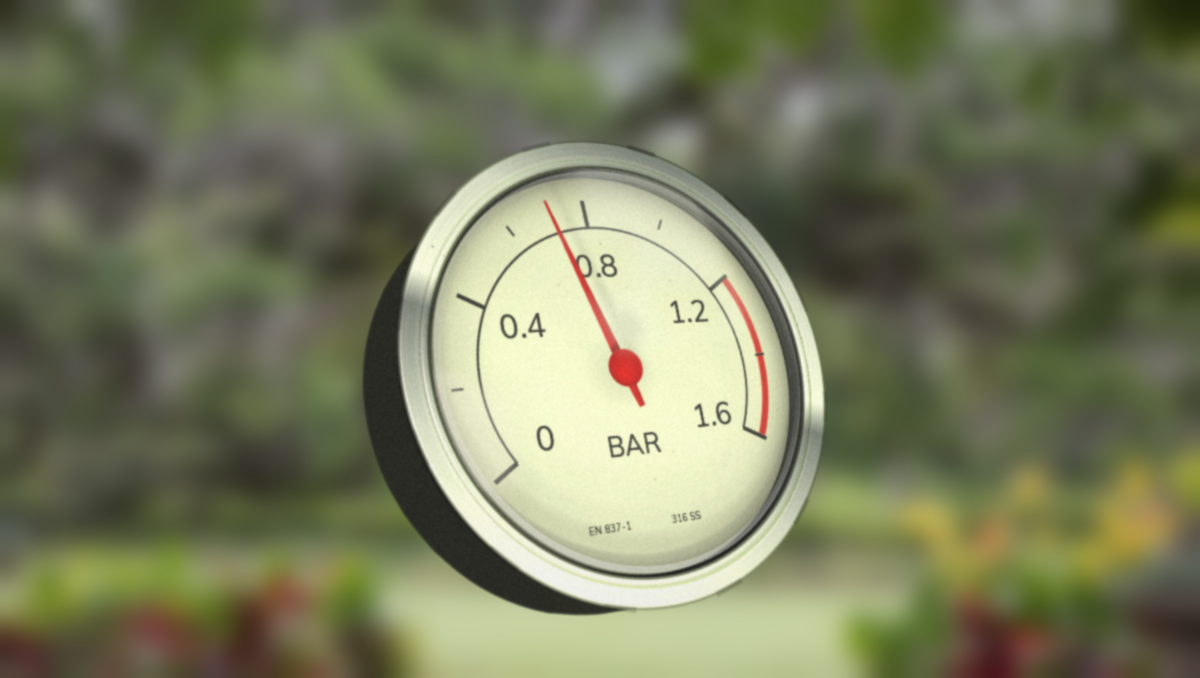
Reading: 0.7; bar
